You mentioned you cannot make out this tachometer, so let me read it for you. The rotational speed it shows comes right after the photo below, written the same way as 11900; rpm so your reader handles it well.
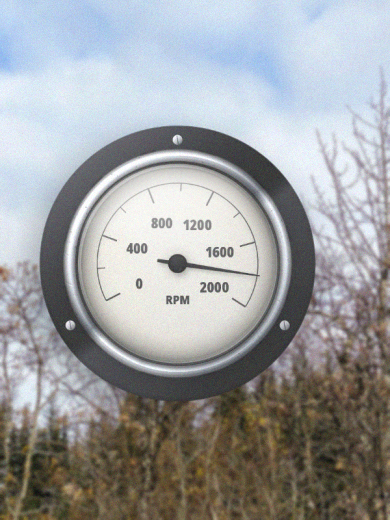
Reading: 1800; rpm
